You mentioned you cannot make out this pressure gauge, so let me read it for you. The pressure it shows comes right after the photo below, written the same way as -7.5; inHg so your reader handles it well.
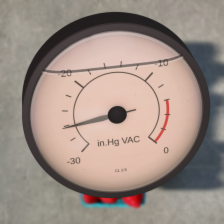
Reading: -26; inHg
